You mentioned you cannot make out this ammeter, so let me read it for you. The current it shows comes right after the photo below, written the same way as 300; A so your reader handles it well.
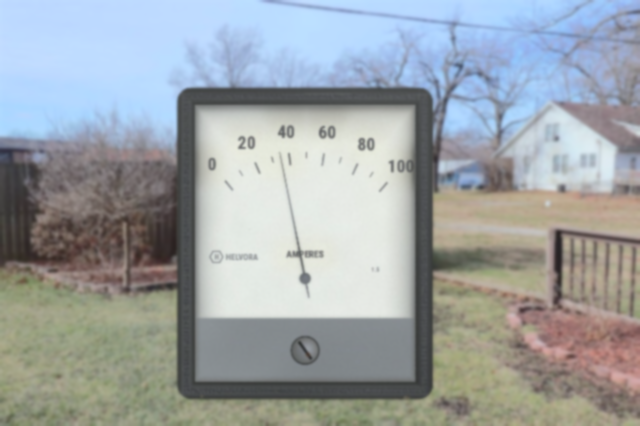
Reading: 35; A
